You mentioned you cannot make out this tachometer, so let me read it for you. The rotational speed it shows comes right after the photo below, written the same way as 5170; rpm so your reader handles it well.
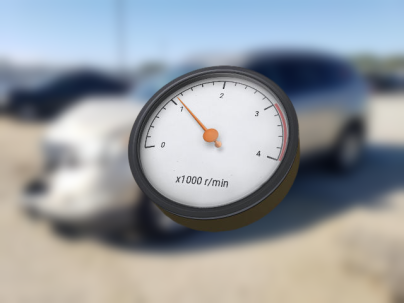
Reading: 1100; rpm
